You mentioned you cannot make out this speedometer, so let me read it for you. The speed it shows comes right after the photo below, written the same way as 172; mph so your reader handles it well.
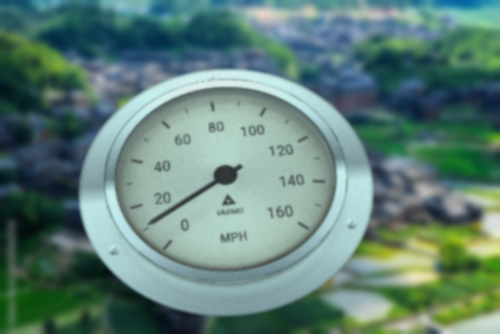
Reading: 10; mph
